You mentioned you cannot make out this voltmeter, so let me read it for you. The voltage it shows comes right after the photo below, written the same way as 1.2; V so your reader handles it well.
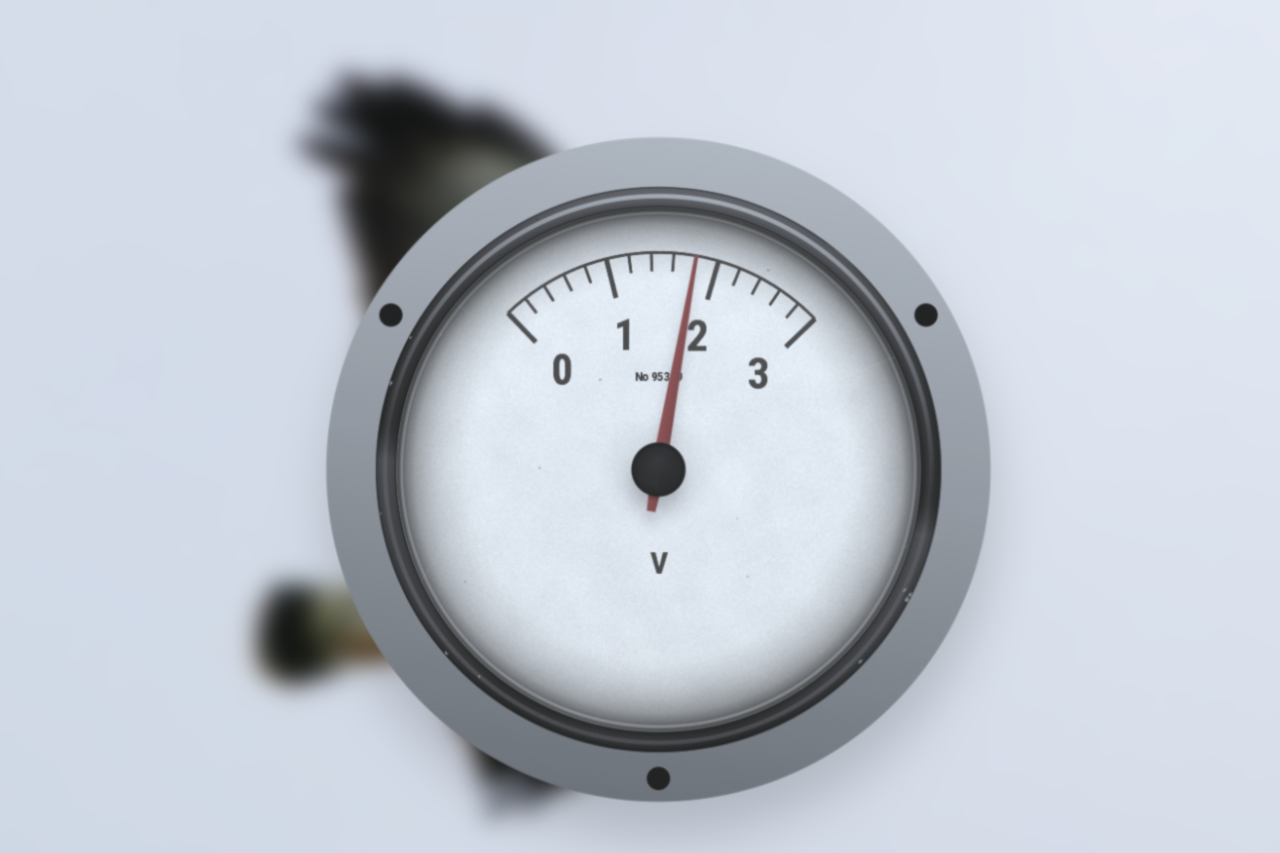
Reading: 1.8; V
